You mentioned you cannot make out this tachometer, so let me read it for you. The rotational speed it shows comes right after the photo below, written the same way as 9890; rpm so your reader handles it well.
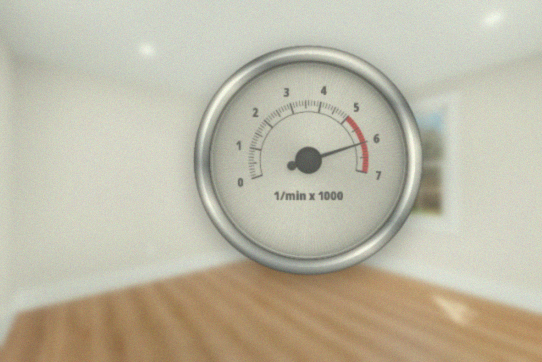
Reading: 6000; rpm
